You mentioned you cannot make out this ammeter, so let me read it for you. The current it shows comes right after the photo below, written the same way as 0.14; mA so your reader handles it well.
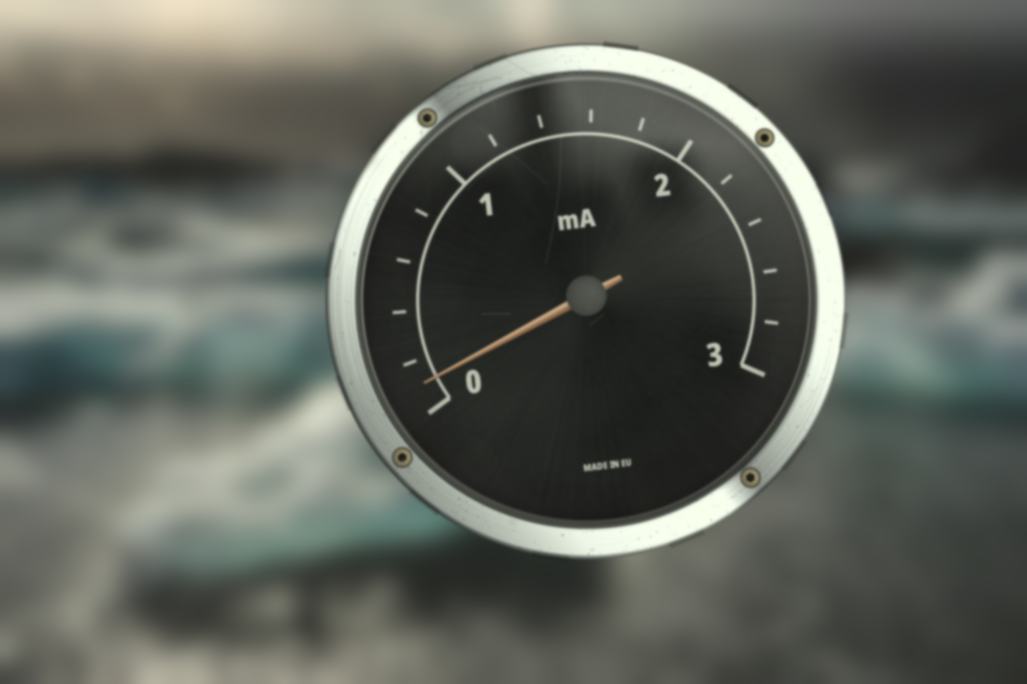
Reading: 0.1; mA
